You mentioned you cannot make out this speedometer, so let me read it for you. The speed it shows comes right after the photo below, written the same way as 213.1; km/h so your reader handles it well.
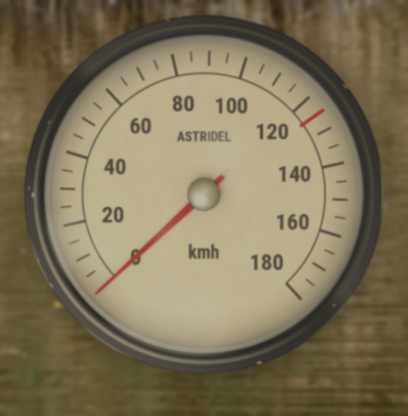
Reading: 0; km/h
